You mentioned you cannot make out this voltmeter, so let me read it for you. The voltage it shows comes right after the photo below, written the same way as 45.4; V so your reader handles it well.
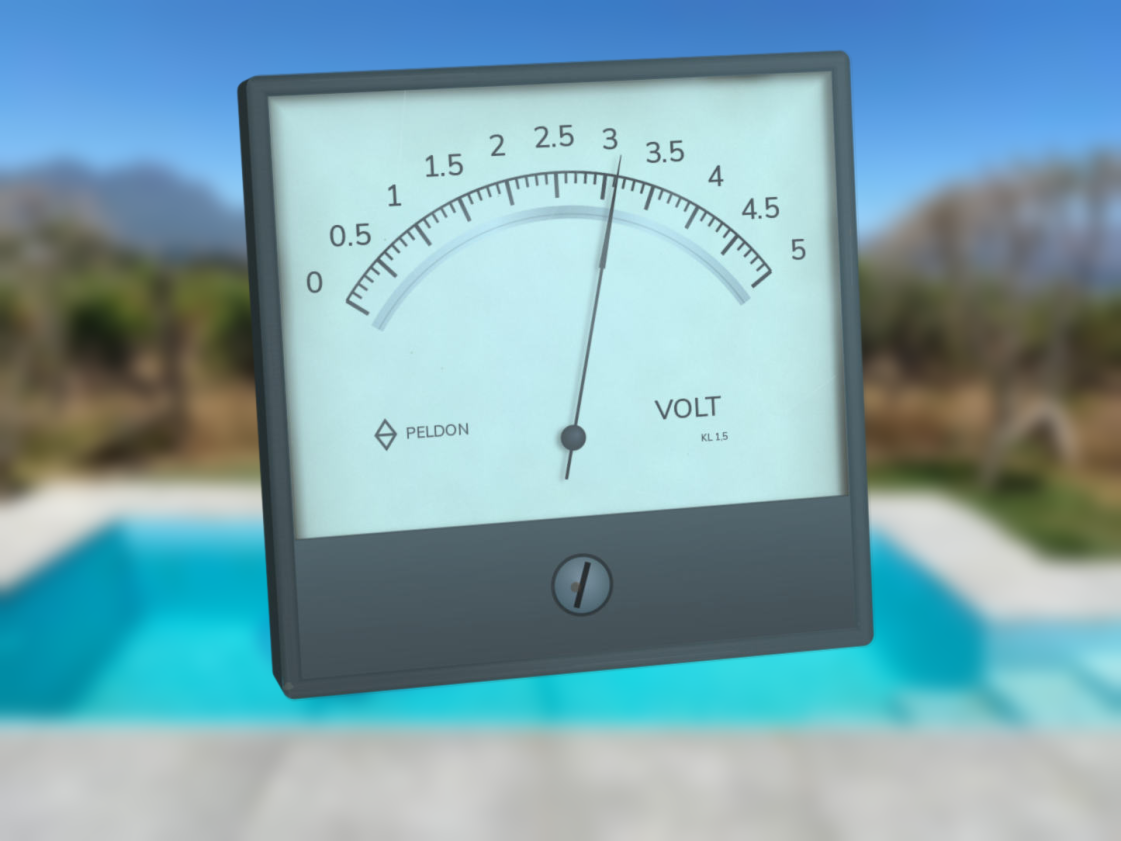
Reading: 3.1; V
